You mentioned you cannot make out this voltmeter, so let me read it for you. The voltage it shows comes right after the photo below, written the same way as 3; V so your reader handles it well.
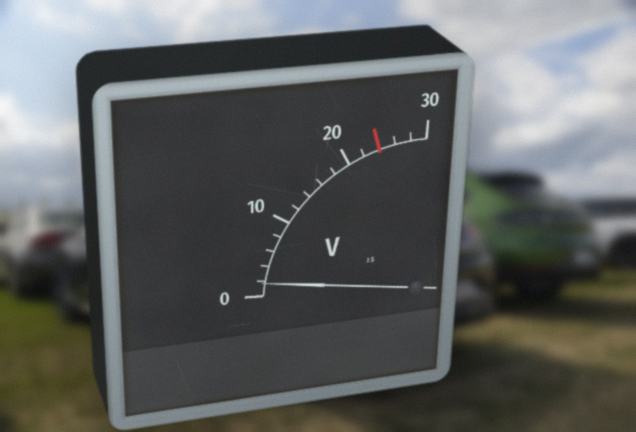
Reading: 2; V
